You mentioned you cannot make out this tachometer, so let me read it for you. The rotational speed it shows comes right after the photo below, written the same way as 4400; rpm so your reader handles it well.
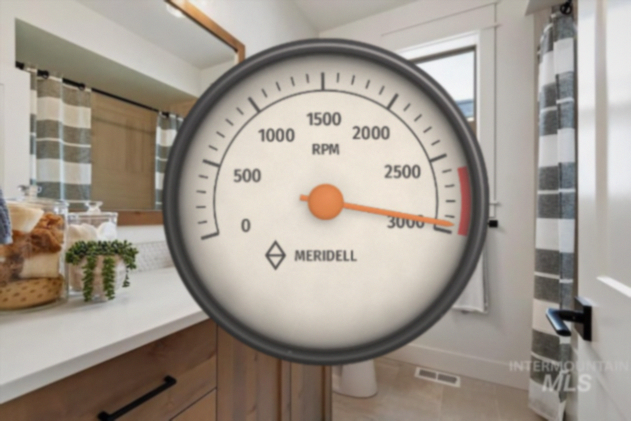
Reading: 2950; rpm
